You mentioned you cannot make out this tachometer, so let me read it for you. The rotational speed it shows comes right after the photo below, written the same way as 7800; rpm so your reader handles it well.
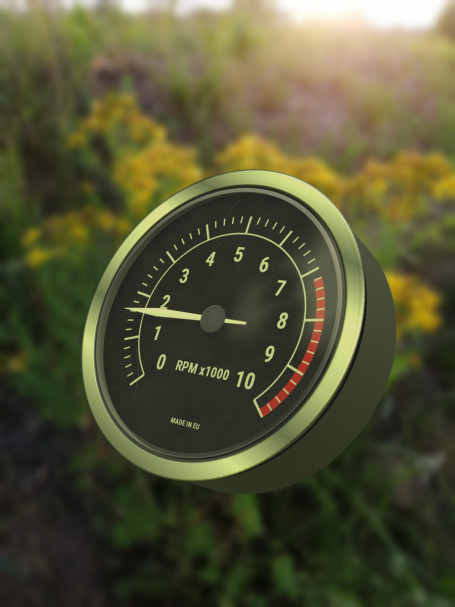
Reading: 1600; rpm
